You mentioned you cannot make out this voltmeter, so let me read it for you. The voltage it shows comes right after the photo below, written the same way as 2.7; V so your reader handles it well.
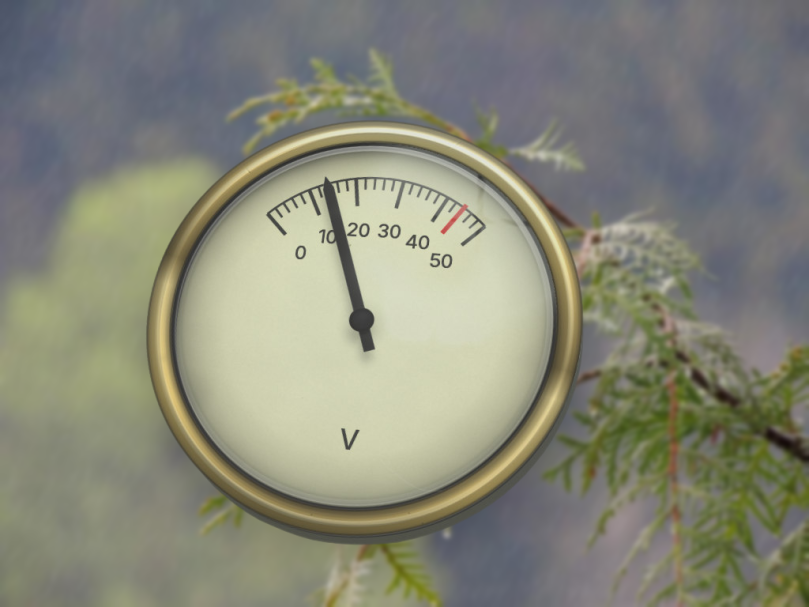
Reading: 14; V
